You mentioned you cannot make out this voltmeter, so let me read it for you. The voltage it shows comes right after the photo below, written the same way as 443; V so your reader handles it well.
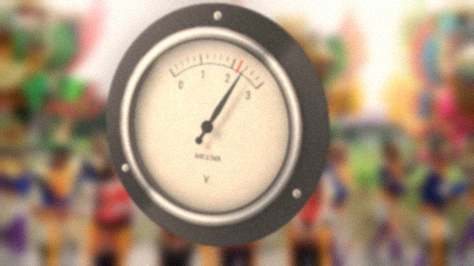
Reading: 2.4; V
